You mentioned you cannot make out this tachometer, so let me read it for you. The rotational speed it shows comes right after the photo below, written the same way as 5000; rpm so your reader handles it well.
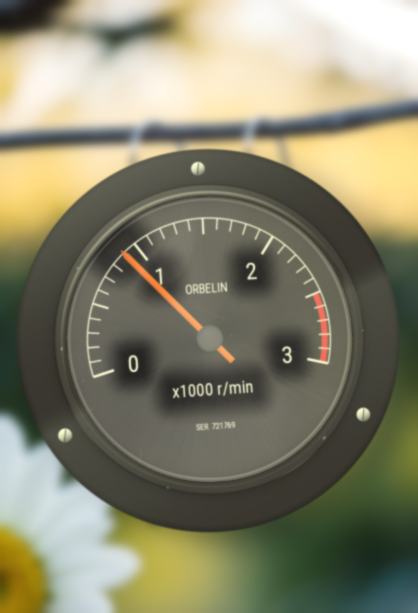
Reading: 900; rpm
